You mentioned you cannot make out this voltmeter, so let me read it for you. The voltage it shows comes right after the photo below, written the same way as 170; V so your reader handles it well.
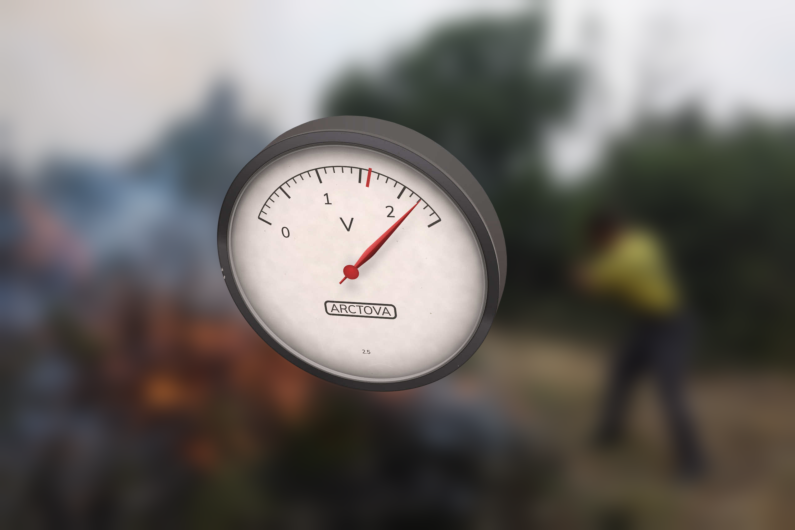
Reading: 2.2; V
